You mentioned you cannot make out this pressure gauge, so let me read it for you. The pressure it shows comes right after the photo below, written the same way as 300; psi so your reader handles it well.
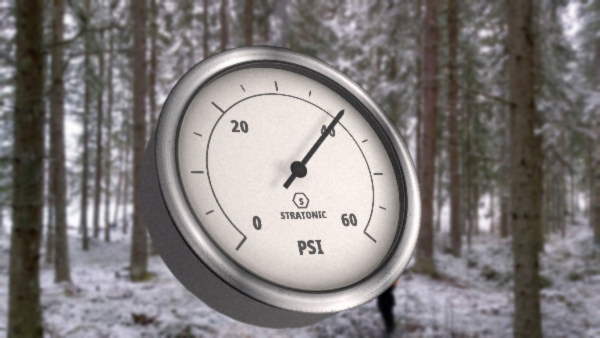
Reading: 40; psi
